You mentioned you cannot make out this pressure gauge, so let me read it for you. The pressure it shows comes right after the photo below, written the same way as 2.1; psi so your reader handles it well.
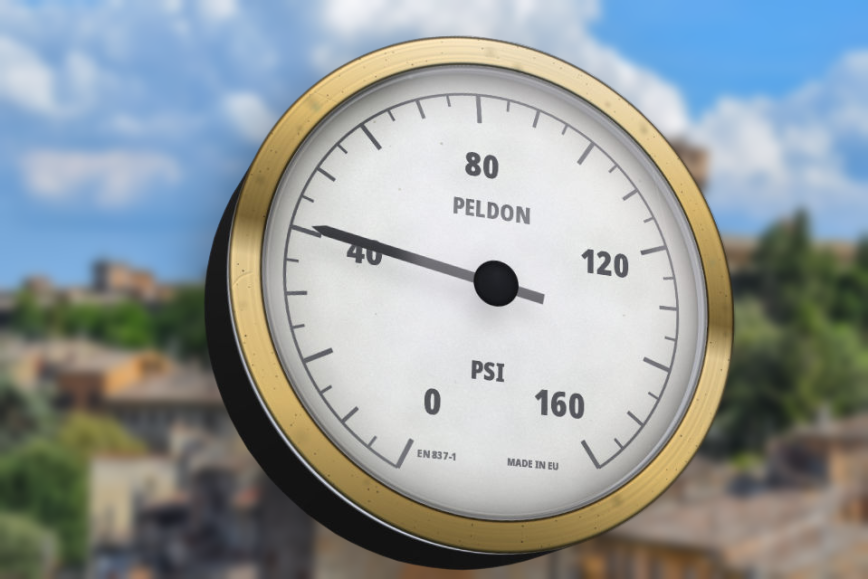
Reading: 40; psi
